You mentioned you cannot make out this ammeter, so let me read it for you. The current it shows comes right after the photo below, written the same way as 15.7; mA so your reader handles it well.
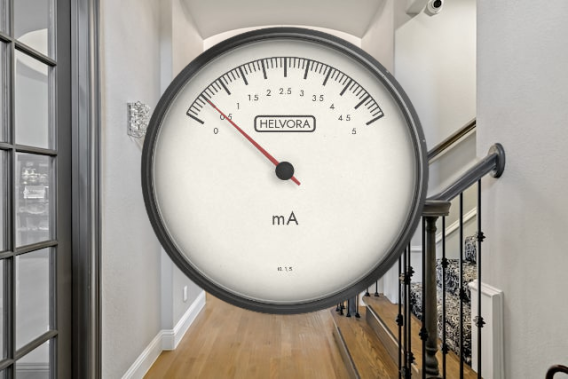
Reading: 0.5; mA
